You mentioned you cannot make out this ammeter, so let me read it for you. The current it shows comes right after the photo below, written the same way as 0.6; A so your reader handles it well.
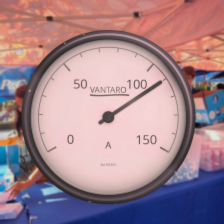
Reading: 110; A
